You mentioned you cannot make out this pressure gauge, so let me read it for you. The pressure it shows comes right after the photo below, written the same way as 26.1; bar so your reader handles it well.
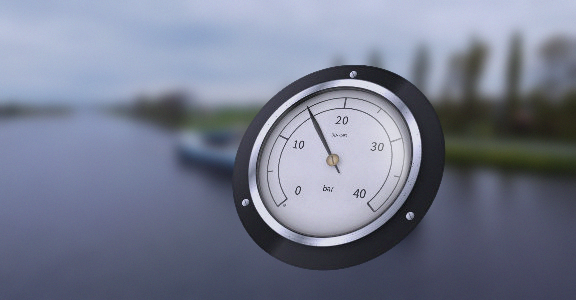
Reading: 15; bar
